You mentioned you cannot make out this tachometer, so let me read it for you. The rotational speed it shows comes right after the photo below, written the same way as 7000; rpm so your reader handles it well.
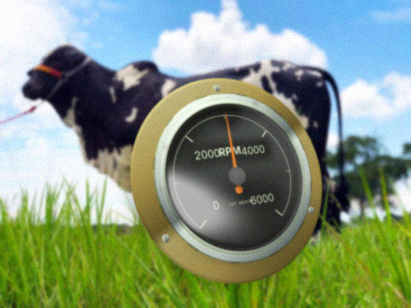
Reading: 3000; rpm
